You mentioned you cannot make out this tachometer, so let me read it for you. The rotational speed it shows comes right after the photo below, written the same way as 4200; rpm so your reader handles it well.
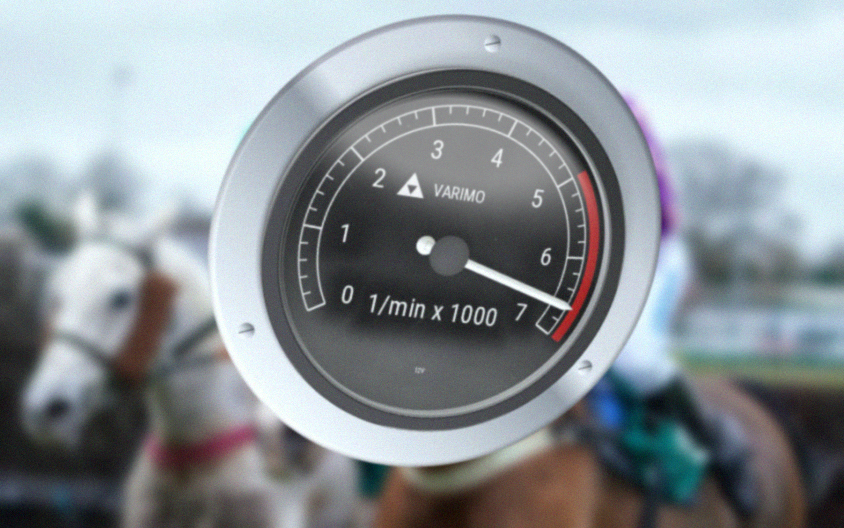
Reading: 6600; rpm
